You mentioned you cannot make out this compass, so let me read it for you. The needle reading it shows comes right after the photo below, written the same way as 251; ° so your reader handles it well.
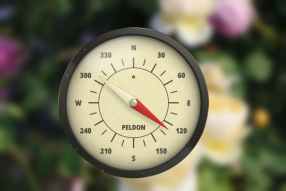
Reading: 127.5; °
